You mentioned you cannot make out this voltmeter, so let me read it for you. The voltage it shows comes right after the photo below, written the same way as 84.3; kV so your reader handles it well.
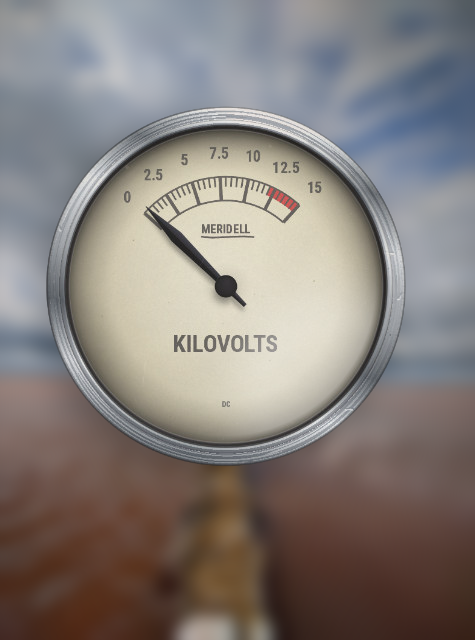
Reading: 0.5; kV
